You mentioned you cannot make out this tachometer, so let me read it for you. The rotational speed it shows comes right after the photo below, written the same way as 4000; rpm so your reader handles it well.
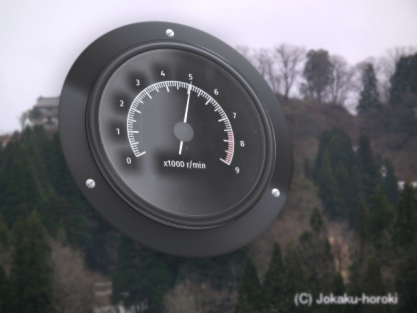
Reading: 5000; rpm
